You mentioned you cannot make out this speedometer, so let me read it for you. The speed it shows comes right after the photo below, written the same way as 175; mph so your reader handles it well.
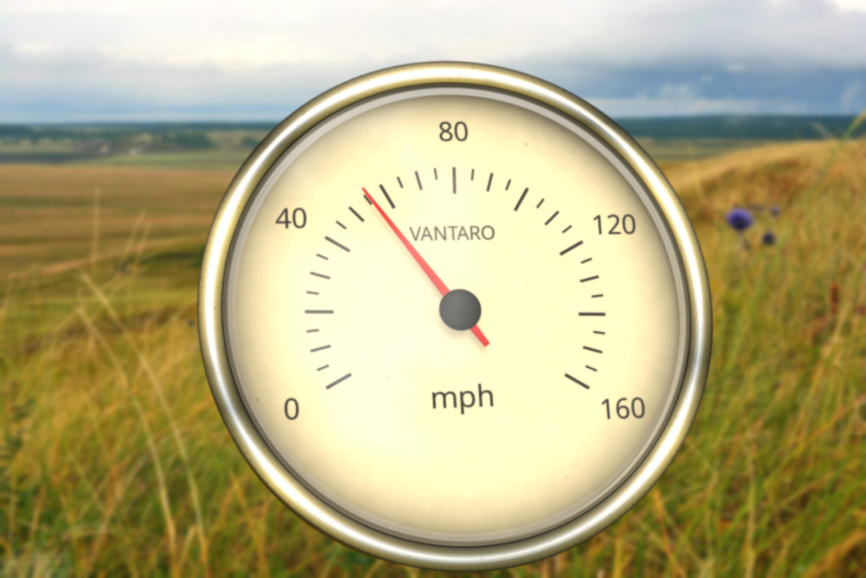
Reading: 55; mph
